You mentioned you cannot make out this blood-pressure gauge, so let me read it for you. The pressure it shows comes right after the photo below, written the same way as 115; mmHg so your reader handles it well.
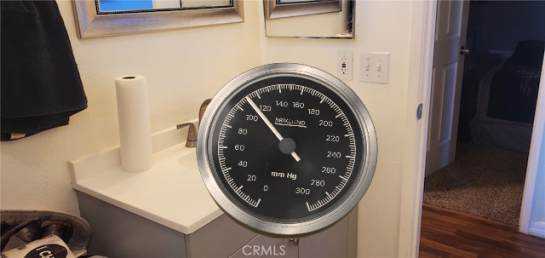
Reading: 110; mmHg
